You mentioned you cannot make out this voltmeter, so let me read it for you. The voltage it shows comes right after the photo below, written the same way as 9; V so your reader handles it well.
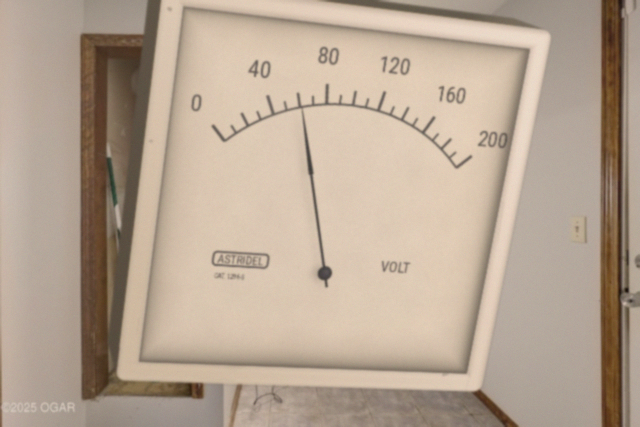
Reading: 60; V
